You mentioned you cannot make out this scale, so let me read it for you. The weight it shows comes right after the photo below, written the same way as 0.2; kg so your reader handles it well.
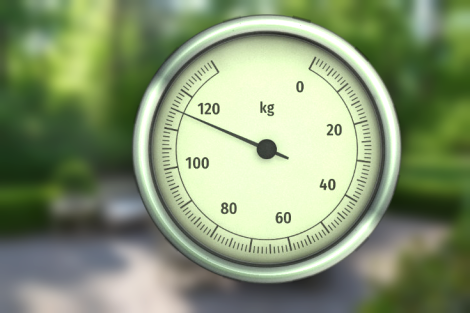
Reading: 115; kg
